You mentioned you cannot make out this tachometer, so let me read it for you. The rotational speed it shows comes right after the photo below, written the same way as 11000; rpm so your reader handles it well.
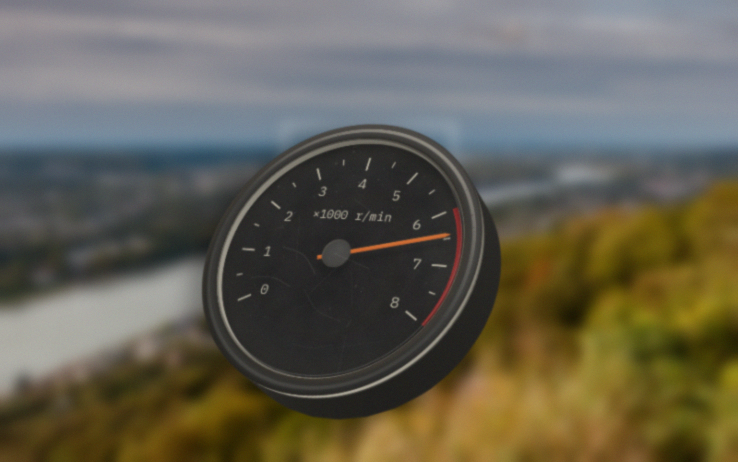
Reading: 6500; rpm
